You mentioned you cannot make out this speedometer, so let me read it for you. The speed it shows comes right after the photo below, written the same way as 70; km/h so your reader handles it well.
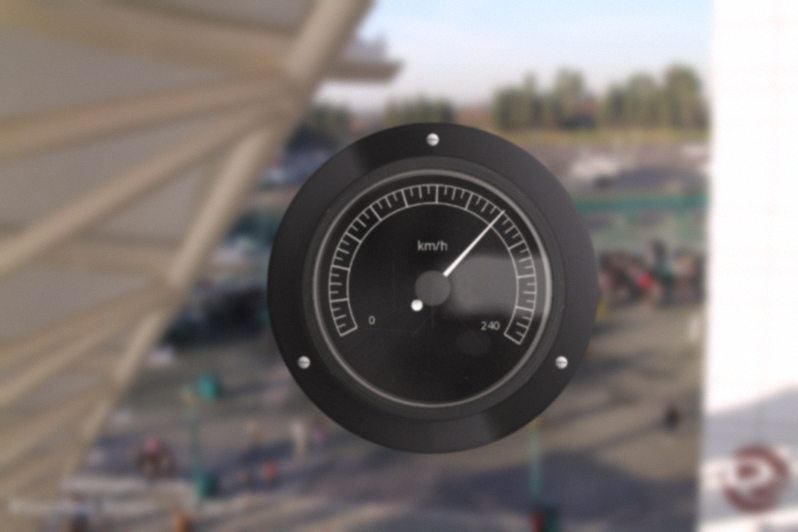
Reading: 160; km/h
